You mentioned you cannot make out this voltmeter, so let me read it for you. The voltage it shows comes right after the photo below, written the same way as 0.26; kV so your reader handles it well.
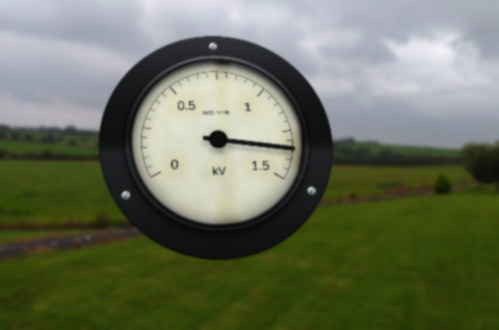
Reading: 1.35; kV
